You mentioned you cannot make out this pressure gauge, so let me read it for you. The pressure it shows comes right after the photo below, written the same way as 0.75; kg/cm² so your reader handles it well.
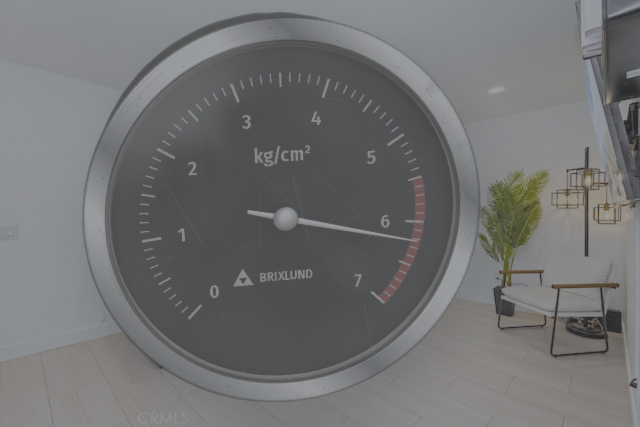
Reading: 6.2; kg/cm²
